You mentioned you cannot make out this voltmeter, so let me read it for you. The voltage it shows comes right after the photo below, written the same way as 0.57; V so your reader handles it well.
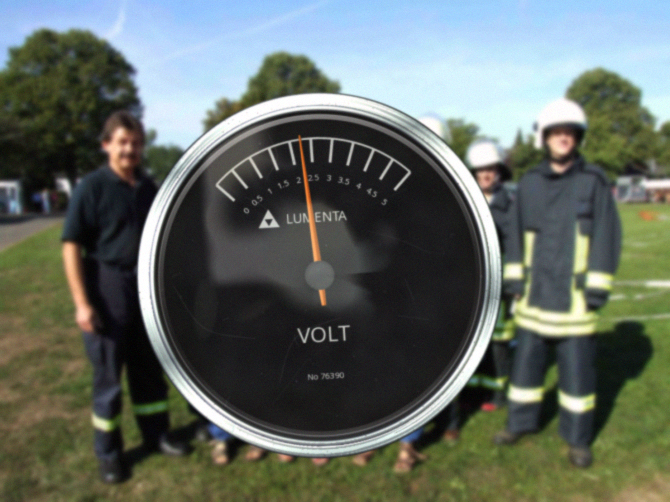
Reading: 2.25; V
